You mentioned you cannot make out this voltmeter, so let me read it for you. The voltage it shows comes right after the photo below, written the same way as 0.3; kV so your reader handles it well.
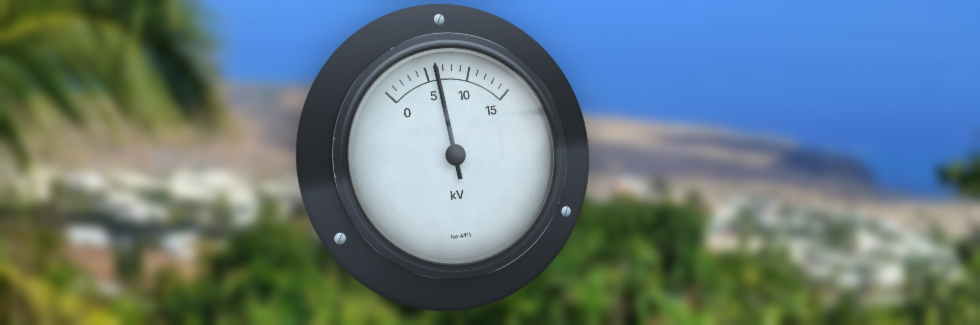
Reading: 6; kV
